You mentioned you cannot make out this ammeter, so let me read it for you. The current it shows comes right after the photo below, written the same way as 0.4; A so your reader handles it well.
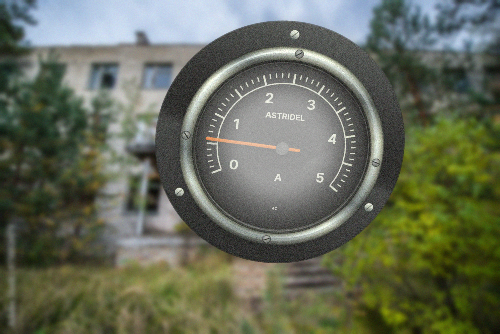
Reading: 0.6; A
